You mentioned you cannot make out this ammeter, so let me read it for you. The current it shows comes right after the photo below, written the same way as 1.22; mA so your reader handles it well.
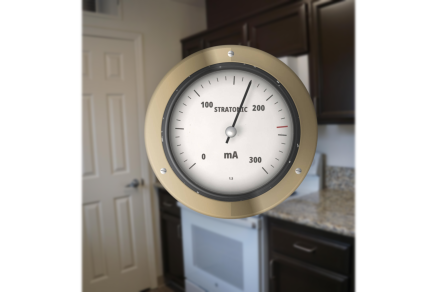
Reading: 170; mA
